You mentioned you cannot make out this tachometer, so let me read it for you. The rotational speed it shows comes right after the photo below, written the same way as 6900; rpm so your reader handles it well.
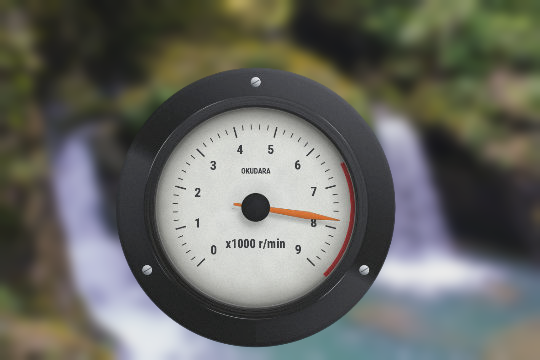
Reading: 7800; rpm
